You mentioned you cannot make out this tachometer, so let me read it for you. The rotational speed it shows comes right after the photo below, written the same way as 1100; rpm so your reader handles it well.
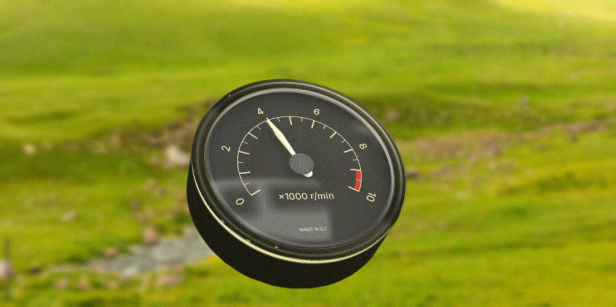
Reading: 4000; rpm
